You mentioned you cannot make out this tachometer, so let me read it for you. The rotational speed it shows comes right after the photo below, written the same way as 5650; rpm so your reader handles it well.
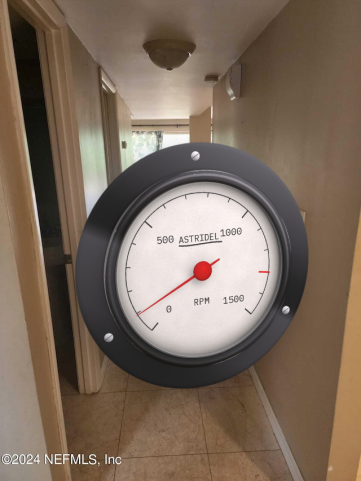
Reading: 100; rpm
